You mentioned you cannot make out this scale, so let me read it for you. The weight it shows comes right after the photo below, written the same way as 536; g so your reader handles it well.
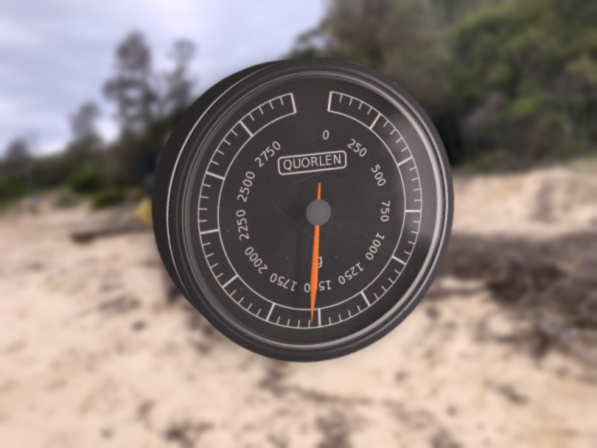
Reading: 1550; g
